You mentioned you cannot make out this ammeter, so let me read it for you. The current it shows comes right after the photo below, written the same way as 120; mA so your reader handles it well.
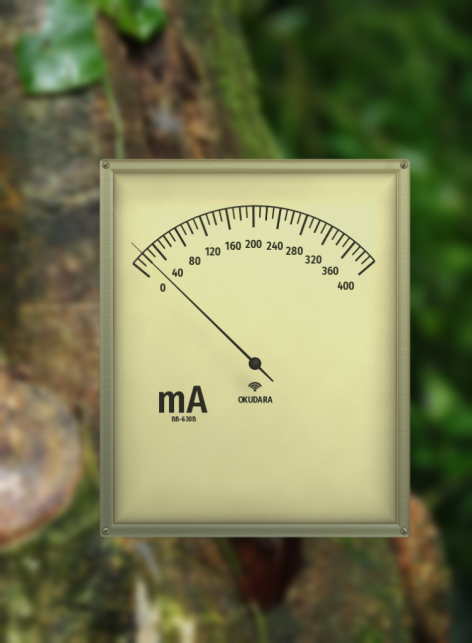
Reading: 20; mA
